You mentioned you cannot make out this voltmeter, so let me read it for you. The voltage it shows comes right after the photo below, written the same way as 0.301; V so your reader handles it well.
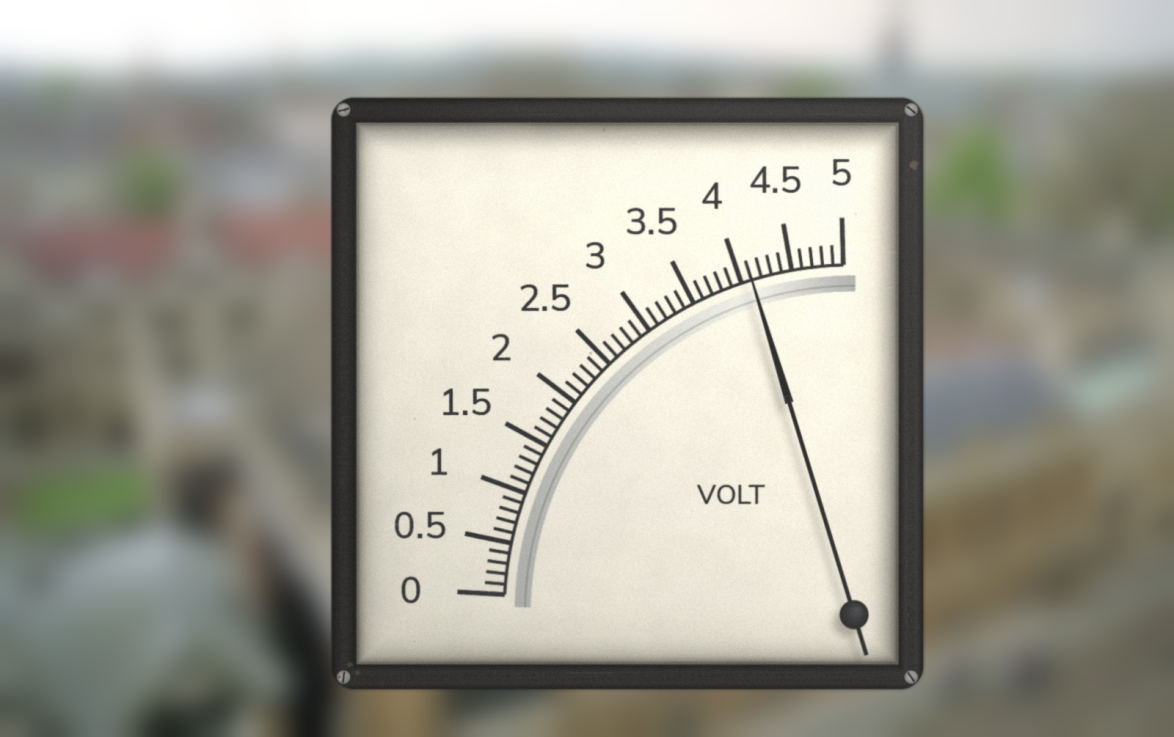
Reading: 4.1; V
